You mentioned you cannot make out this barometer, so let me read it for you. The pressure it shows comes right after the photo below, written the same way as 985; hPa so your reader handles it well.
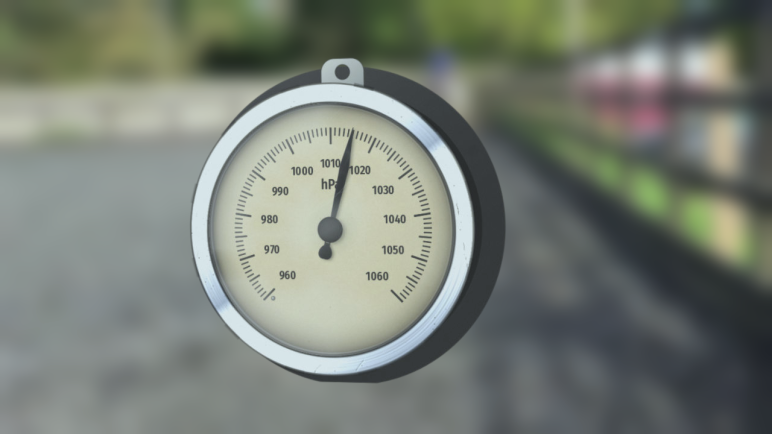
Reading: 1015; hPa
